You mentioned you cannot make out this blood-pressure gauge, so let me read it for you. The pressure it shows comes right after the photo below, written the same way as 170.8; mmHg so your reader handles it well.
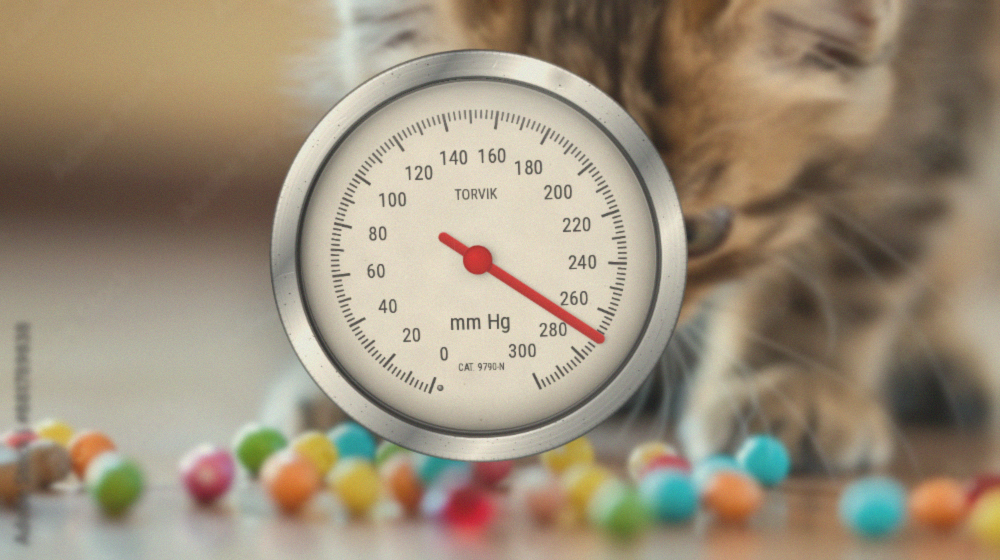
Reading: 270; mmHg
